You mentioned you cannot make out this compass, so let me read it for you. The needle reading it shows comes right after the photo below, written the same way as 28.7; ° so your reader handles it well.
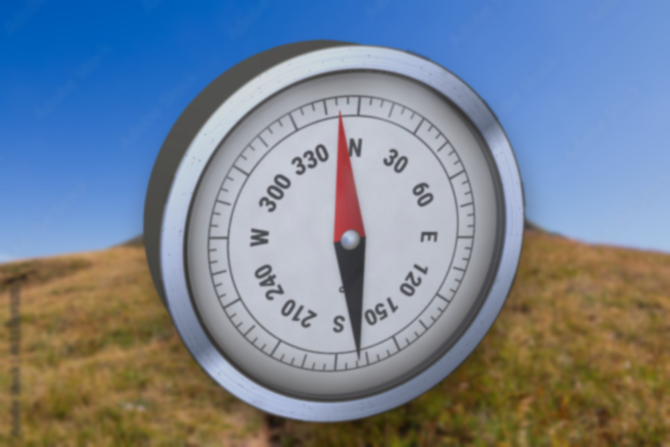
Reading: 350; °
